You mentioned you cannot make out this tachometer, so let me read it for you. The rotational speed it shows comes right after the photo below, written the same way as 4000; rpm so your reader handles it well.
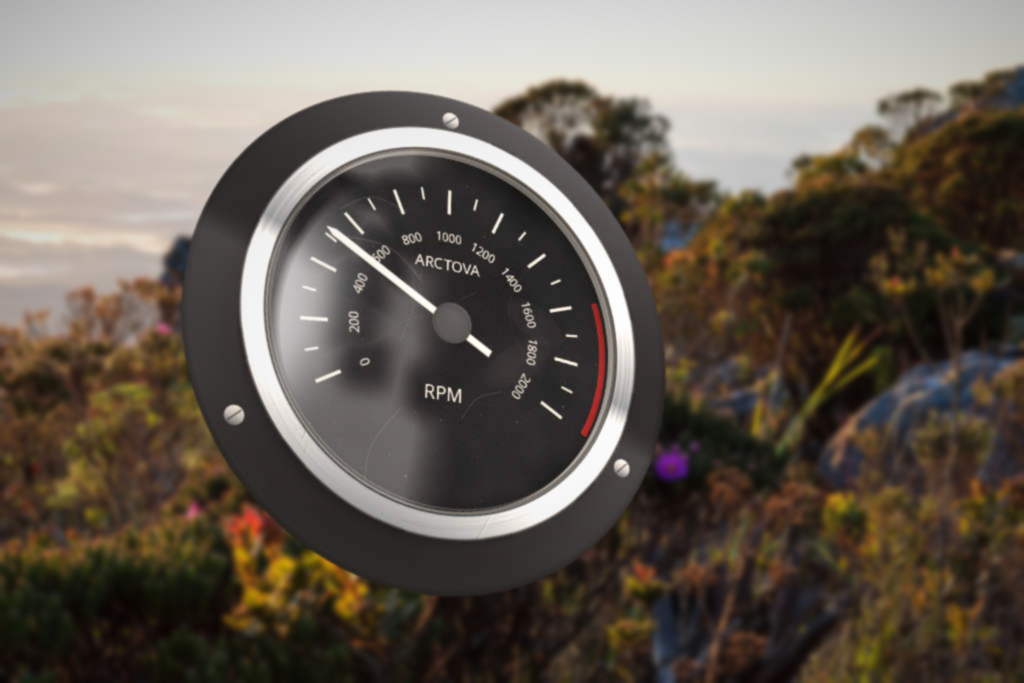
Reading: 500; rpm
